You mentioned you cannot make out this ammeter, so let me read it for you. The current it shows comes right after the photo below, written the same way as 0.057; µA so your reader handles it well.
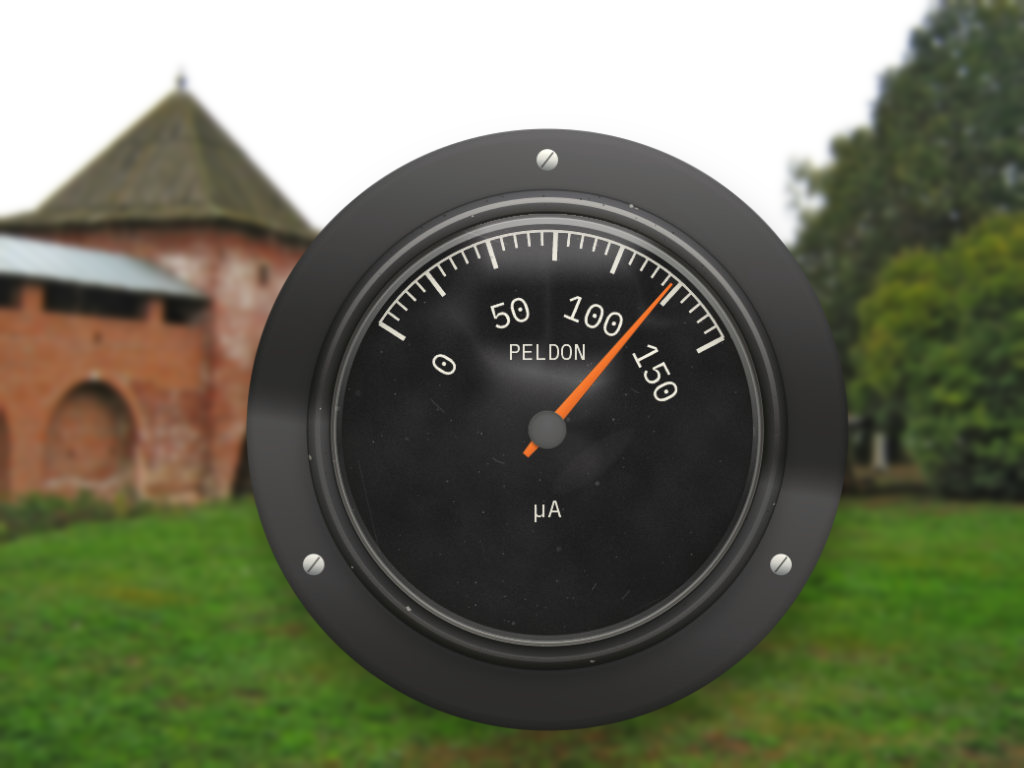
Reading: 122.5; µA
